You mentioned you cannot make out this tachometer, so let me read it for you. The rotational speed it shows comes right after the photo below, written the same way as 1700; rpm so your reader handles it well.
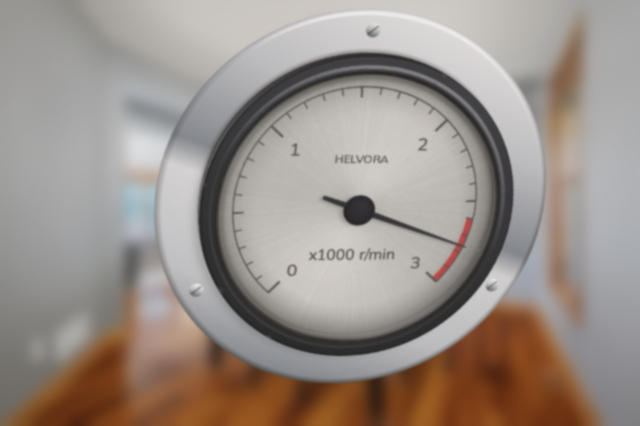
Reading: 2750; rpm
